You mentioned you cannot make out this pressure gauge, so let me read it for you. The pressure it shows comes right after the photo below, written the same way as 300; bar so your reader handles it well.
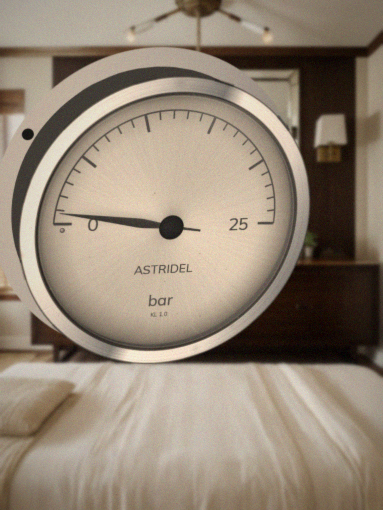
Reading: 1; bar
